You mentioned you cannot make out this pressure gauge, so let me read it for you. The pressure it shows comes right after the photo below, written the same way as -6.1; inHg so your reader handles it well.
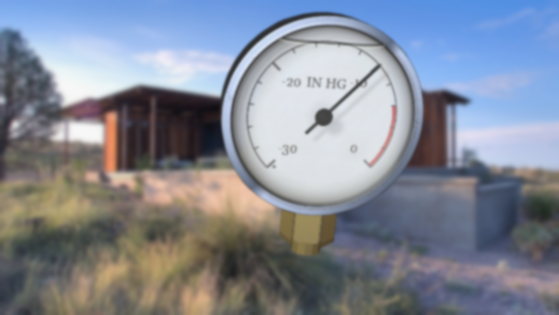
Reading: -10; inHg
